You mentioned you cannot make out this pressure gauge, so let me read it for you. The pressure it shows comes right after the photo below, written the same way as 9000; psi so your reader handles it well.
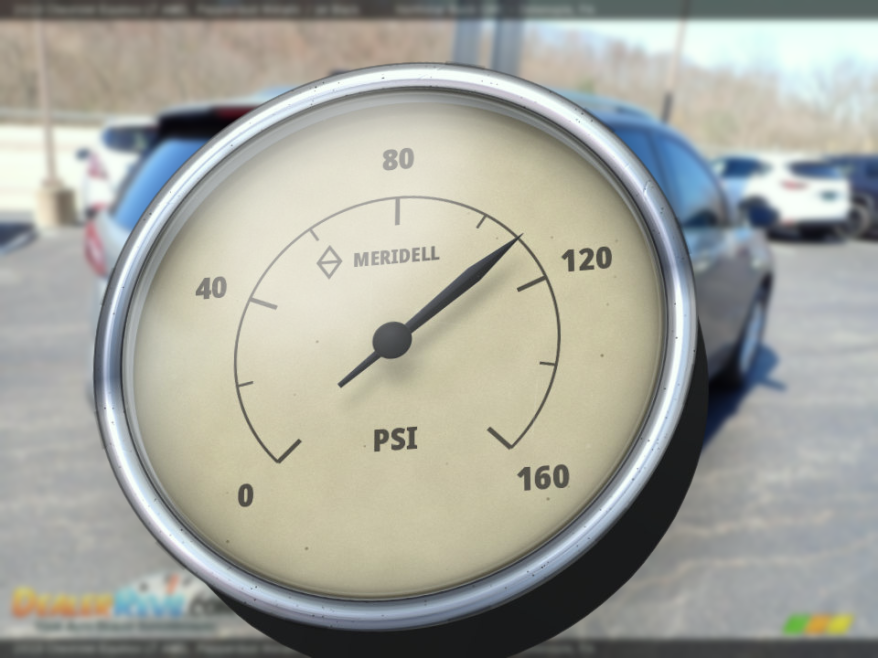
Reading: 110; psi
